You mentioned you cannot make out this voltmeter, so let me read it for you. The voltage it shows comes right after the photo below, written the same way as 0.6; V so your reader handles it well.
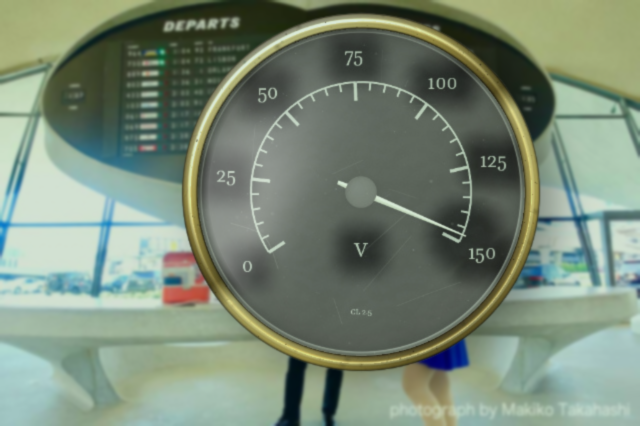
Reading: 147.5; V
